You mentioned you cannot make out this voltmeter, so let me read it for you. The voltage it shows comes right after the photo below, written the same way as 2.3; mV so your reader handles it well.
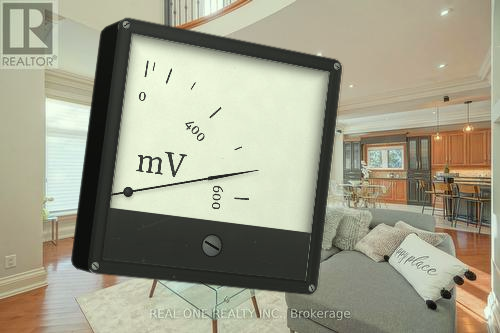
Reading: 550; mV
